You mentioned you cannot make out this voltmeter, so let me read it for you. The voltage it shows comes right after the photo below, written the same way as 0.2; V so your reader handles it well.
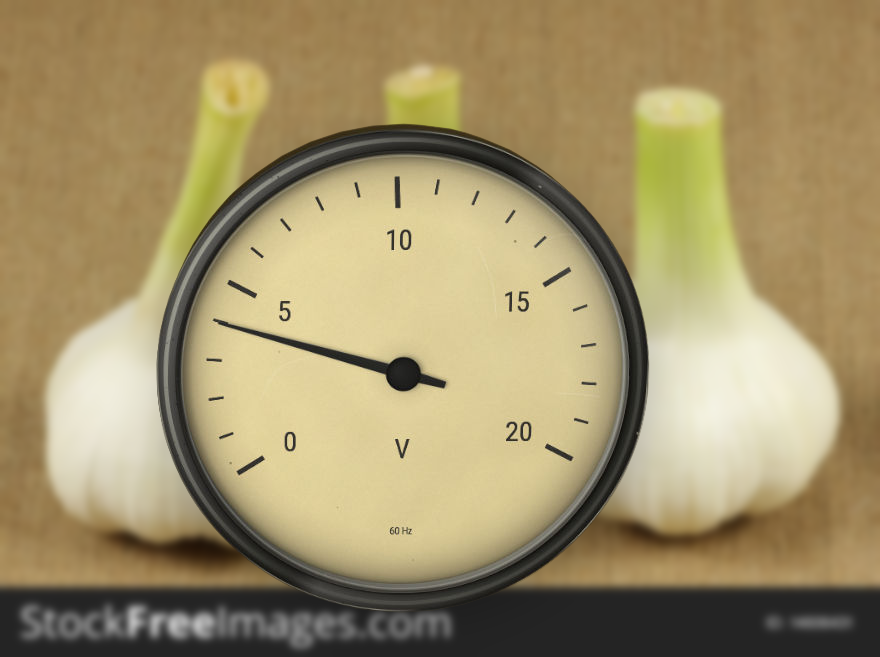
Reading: 4; V
